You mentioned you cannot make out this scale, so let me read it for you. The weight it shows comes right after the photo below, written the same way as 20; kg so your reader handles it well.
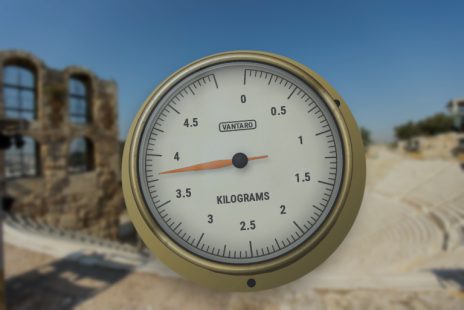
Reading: 3.8; kg
